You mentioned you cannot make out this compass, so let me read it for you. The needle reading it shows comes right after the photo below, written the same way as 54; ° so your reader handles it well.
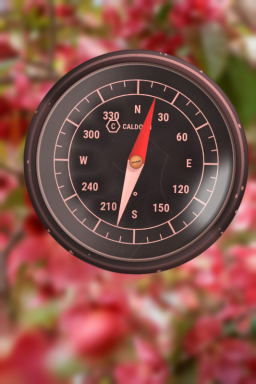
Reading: 15; °
